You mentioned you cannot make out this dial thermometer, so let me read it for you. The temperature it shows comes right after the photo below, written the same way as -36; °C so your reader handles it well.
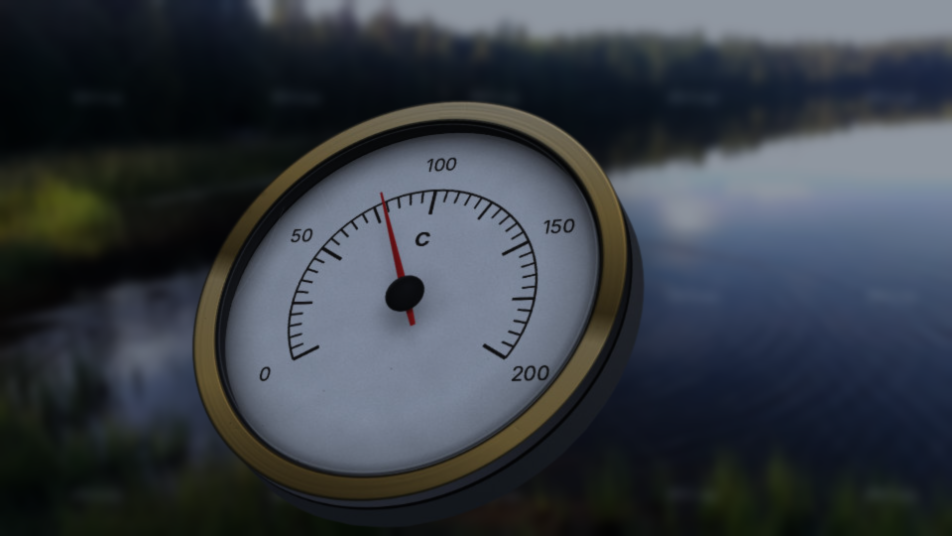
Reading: 80; °C
